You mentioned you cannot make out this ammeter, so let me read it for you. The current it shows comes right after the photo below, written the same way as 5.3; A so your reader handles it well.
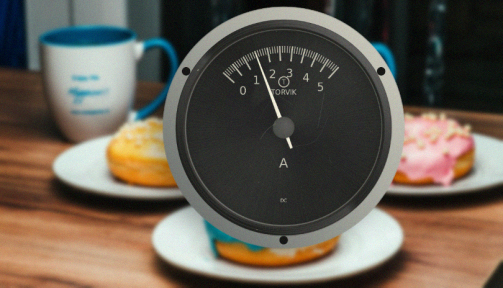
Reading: 1.5; A
